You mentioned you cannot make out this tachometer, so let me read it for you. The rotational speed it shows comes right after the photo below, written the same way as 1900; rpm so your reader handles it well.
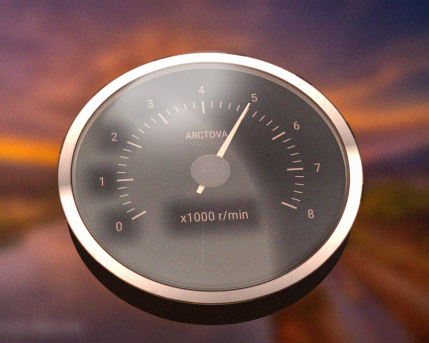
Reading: 5000; rpm
